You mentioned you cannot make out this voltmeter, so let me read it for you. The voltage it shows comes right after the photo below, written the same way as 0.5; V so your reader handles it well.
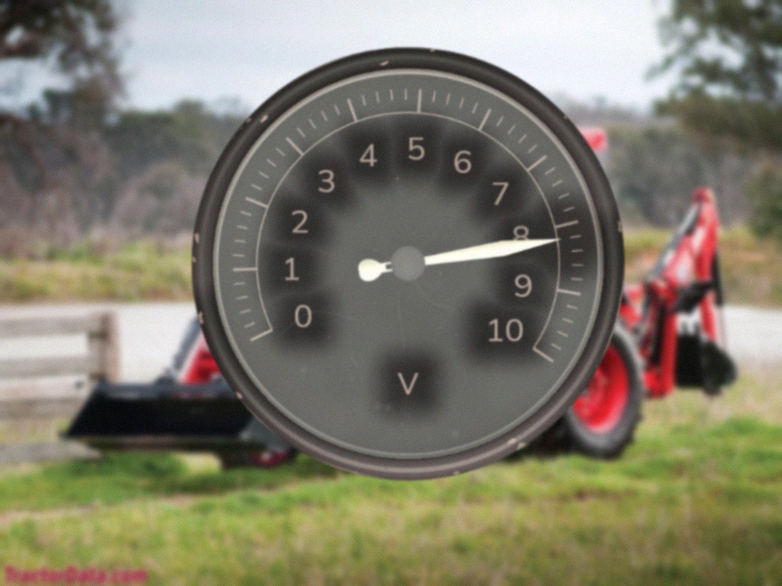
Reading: 8.2; V
